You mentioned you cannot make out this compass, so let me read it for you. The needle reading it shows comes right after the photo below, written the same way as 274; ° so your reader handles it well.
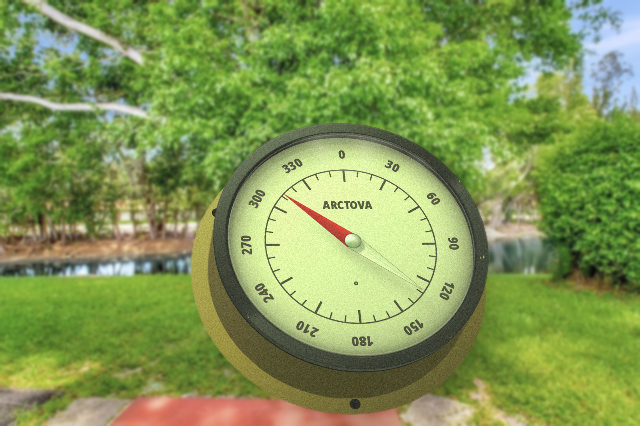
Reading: 310; °
